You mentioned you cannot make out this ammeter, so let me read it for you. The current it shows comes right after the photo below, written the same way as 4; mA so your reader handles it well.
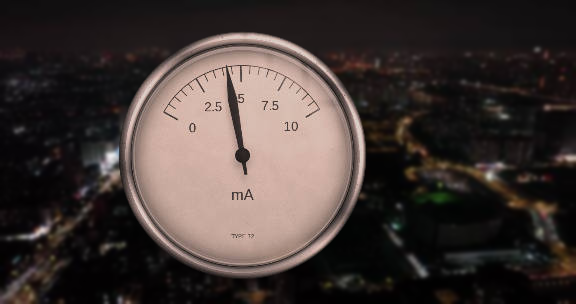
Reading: 4.25; mA
